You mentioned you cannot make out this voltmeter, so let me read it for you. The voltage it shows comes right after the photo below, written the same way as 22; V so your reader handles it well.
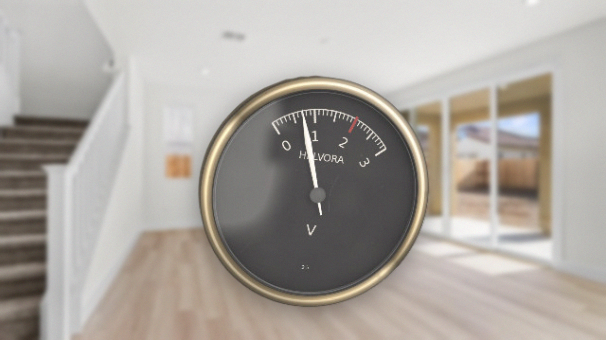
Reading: 0.7; V
